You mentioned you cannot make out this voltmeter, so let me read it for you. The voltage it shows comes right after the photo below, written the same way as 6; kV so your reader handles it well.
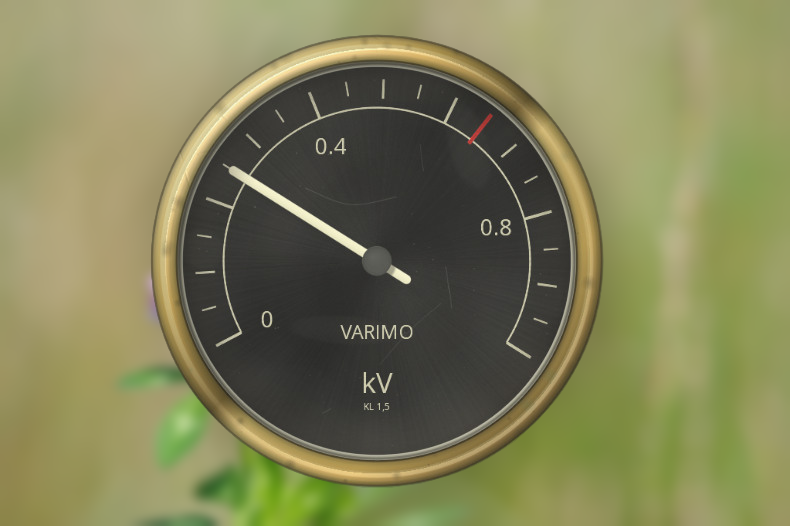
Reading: 0.25; kV
